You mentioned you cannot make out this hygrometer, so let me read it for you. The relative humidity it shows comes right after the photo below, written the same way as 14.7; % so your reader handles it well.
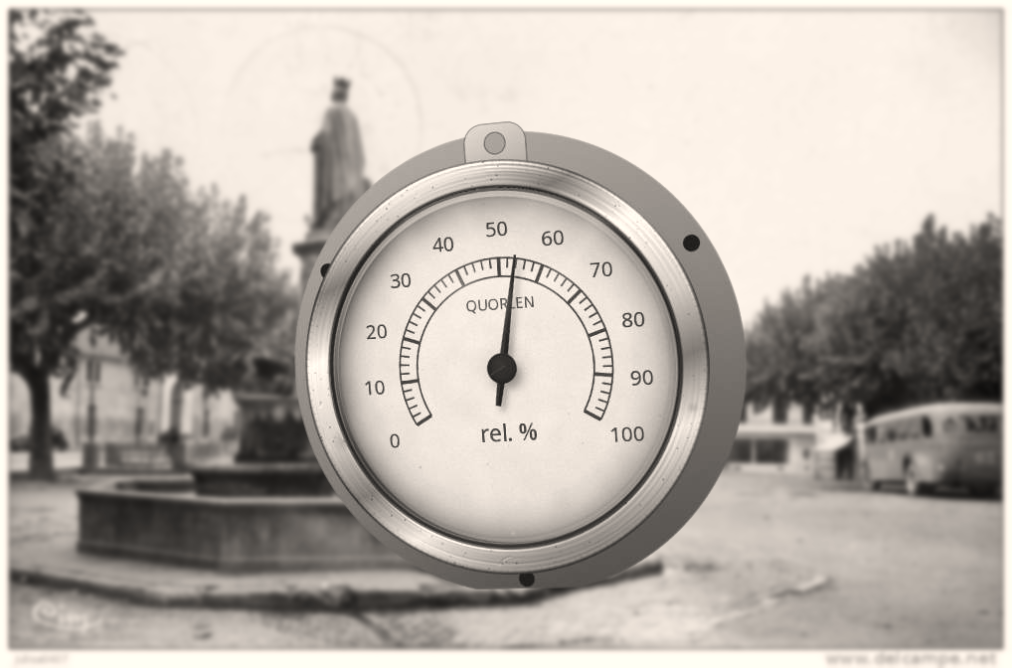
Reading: 54; %
